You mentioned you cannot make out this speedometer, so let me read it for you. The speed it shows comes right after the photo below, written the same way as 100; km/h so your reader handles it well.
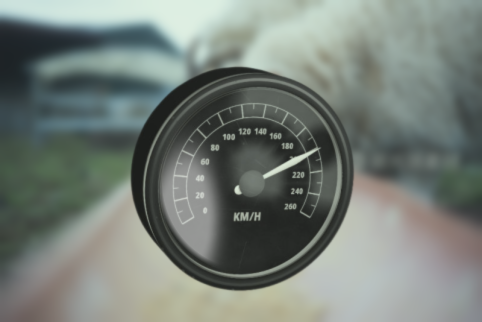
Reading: 200; km/h
